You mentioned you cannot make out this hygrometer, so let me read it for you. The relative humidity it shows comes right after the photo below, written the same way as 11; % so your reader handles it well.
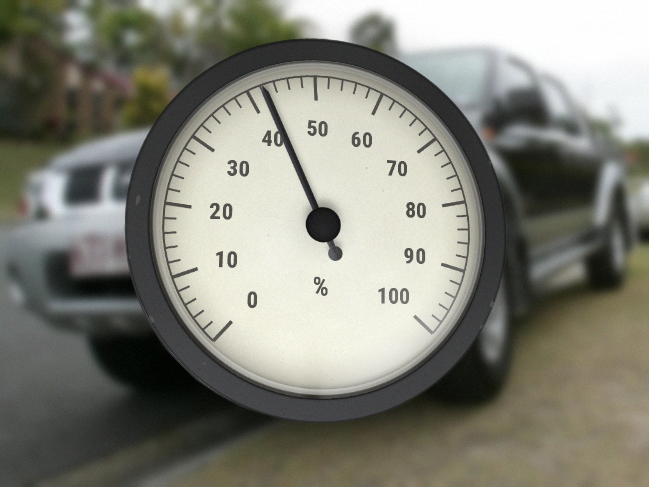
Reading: 42; %
